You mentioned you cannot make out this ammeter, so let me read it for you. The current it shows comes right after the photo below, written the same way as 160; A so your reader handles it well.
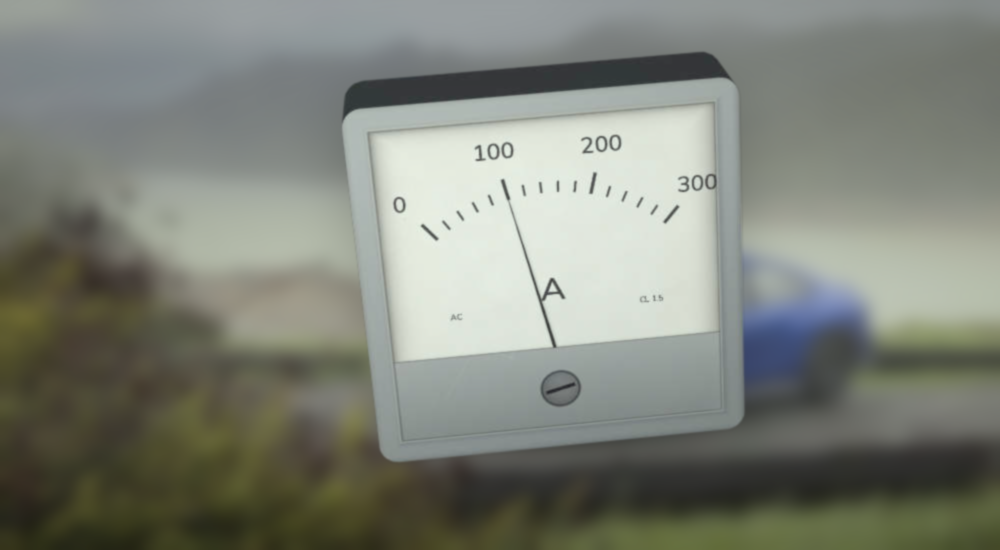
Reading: 100; A
